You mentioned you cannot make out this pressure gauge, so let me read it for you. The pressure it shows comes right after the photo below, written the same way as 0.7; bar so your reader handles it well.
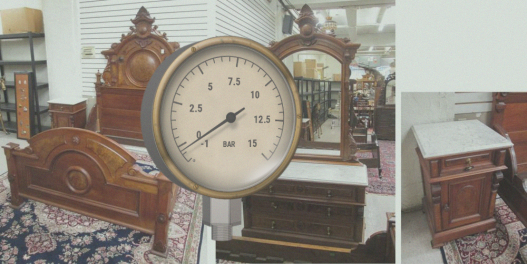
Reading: -0.25; bar
